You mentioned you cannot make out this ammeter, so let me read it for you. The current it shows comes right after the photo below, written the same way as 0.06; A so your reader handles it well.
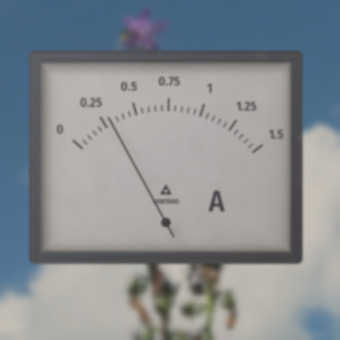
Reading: 0.3; A
